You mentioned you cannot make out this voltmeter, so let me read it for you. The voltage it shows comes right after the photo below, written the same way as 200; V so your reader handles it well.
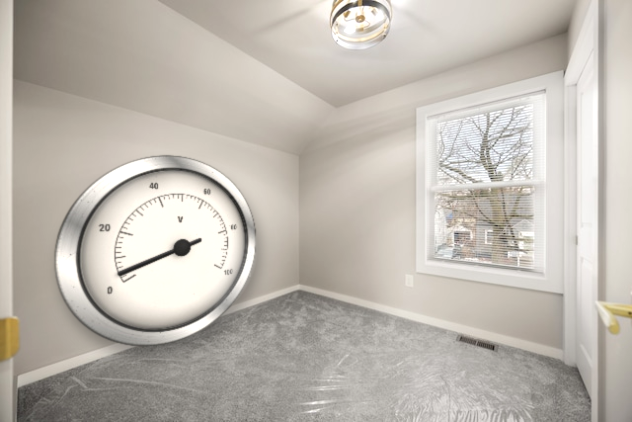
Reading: 4; V
